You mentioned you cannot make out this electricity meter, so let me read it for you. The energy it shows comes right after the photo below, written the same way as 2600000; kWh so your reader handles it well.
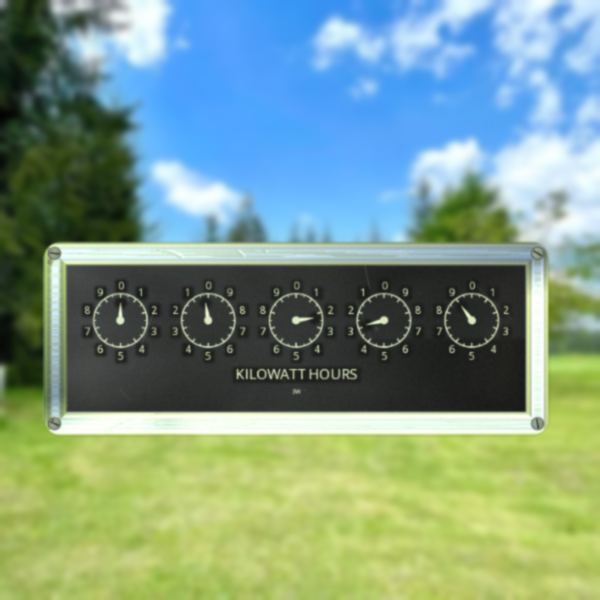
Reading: 229; kWh
